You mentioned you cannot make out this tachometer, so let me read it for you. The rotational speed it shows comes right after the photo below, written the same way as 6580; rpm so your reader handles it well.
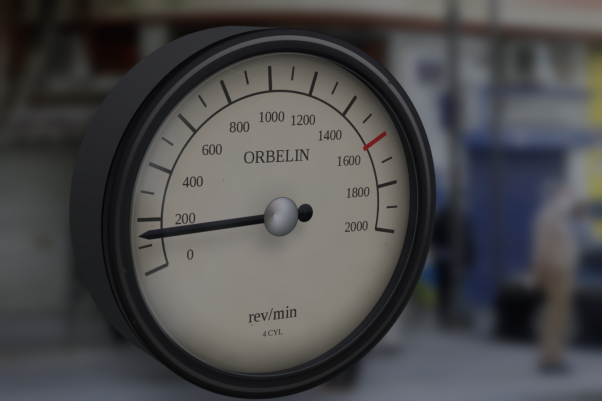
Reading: 150; rpm
